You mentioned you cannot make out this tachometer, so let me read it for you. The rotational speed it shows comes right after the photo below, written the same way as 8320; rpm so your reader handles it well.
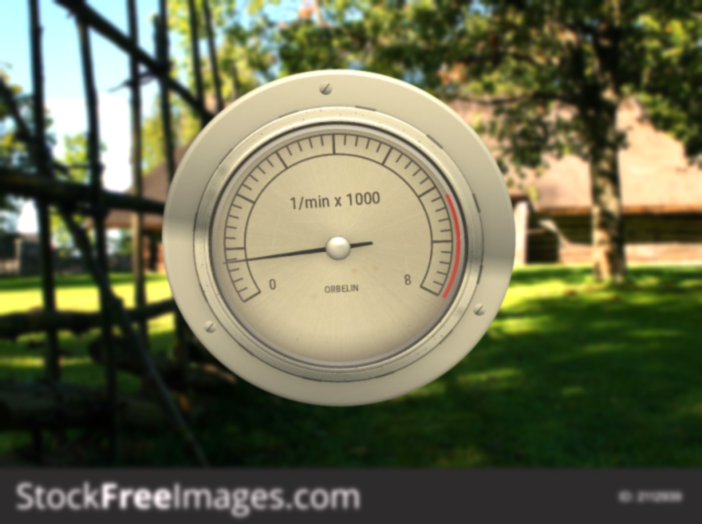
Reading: 800; rpm
